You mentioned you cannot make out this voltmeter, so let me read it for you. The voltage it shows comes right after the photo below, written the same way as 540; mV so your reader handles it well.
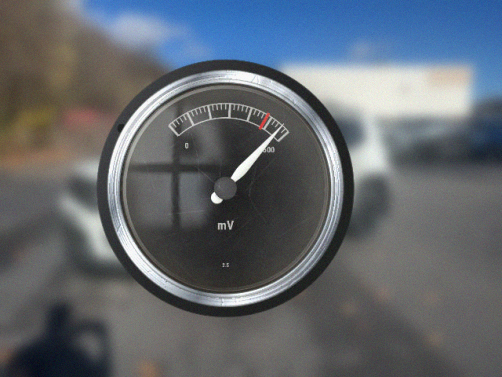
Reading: 560; mV
